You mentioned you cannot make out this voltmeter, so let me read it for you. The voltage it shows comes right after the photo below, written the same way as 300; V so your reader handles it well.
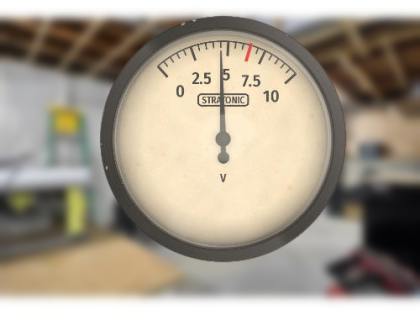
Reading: 4.5; V
